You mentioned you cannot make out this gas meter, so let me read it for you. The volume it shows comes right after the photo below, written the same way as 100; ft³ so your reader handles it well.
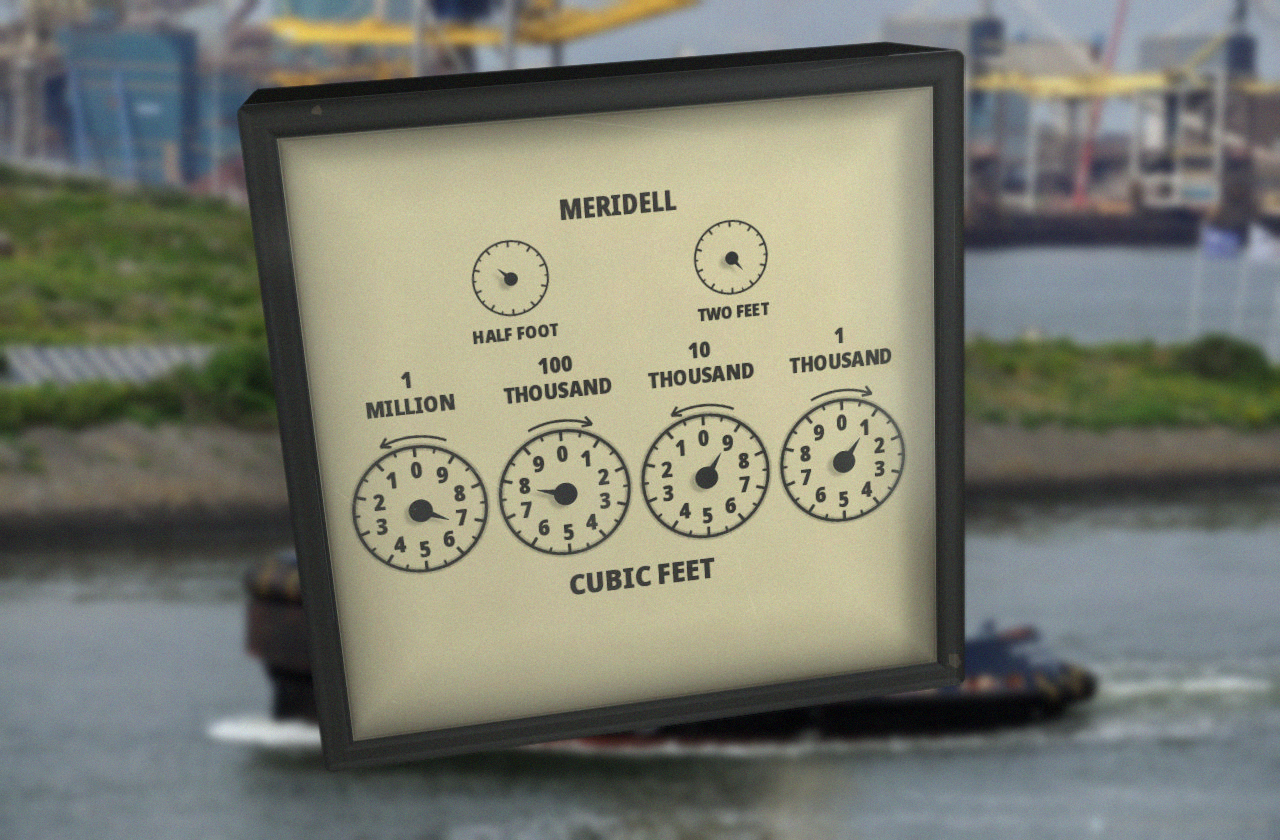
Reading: 679100; ft³
